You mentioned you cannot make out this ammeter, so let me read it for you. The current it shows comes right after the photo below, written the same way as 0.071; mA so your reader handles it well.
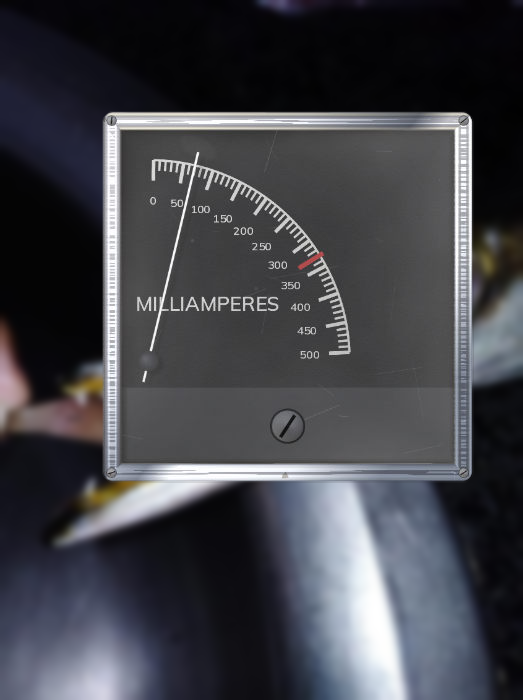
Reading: 70; mA
